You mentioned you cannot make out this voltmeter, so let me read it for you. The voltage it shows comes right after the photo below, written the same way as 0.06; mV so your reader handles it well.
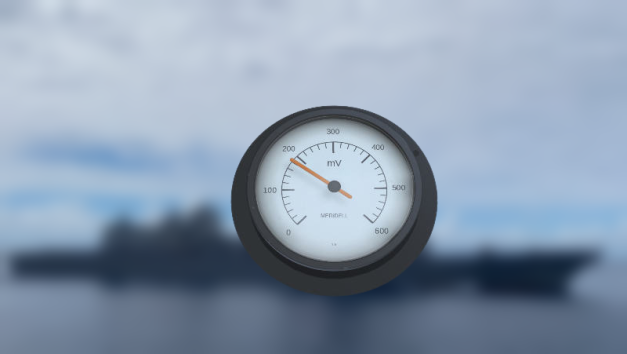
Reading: 180; mV
